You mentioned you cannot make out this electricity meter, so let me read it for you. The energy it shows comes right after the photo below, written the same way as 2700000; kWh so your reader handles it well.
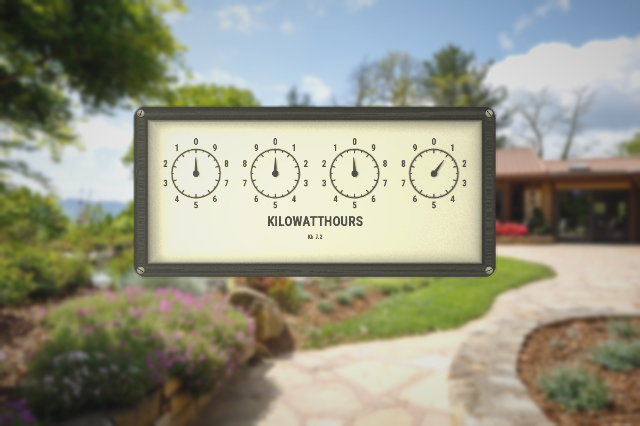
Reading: 1; kWh
